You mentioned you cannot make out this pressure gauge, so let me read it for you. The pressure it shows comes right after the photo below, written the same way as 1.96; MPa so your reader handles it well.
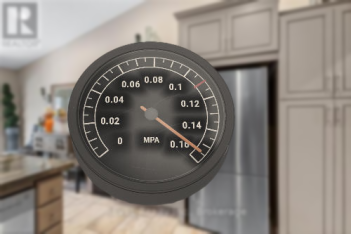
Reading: 0.155; MPa
